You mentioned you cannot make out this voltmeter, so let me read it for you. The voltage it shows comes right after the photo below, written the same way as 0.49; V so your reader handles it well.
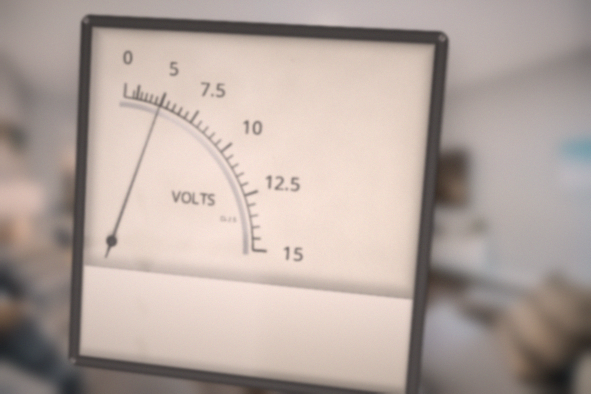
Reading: 5; V
